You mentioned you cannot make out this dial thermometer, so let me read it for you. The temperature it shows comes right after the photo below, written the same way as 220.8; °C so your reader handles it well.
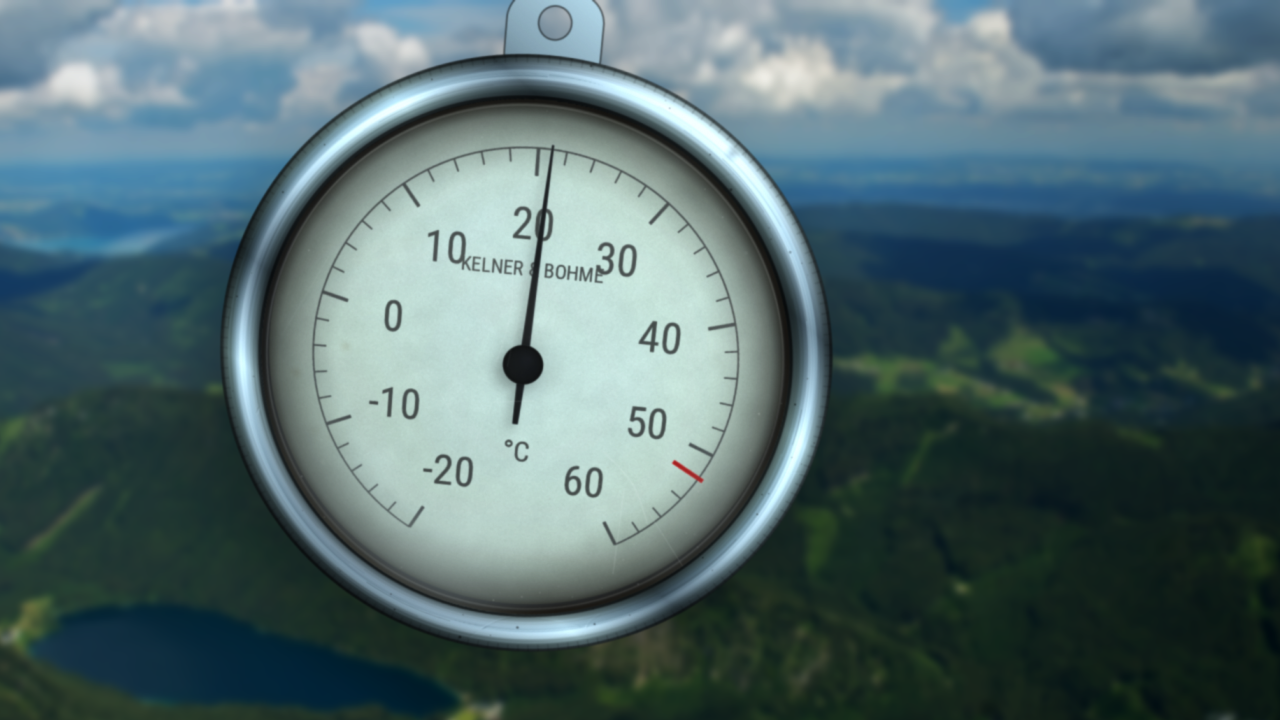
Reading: 21; °C
